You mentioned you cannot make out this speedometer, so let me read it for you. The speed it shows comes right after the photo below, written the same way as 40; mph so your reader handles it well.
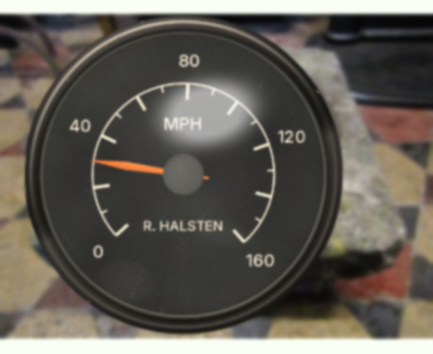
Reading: 30; mph
